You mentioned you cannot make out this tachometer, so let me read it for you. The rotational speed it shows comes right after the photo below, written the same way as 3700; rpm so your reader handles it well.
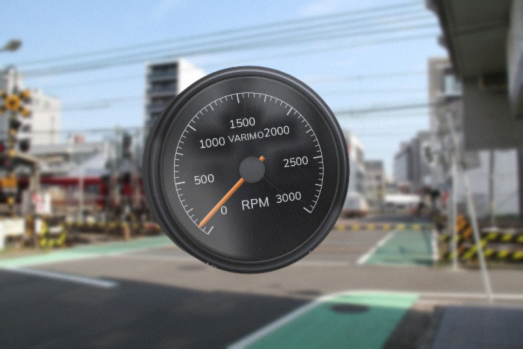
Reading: 100; rpm
